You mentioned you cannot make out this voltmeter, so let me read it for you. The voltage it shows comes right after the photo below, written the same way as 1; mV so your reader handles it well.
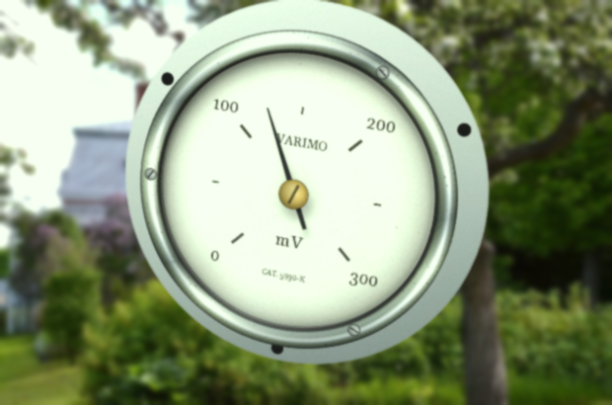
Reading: 125; mV
